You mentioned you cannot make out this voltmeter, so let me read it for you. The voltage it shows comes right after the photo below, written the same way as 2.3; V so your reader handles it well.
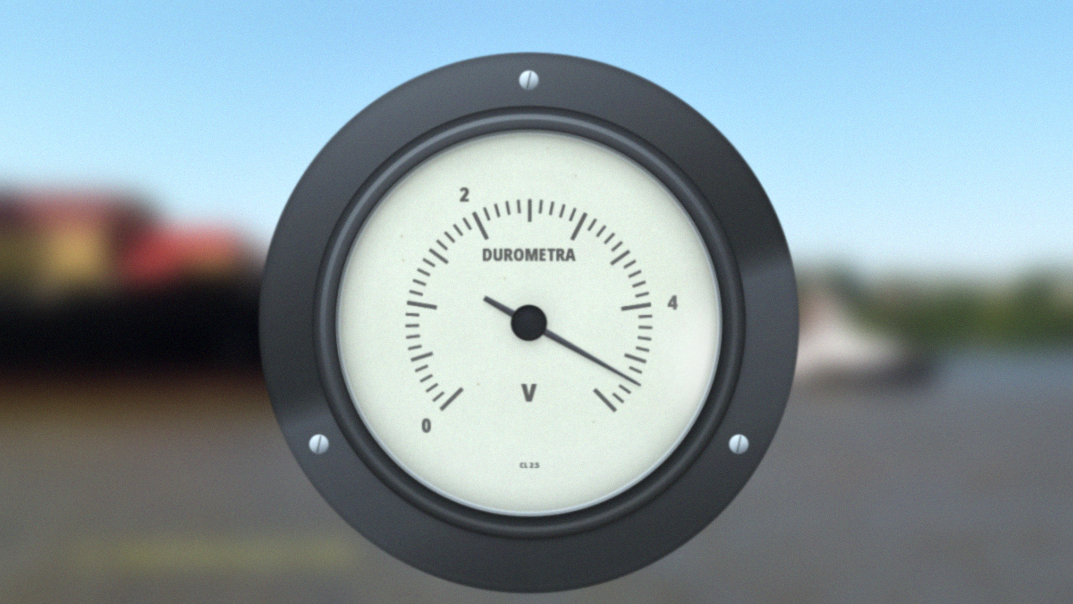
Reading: 4.7; V
